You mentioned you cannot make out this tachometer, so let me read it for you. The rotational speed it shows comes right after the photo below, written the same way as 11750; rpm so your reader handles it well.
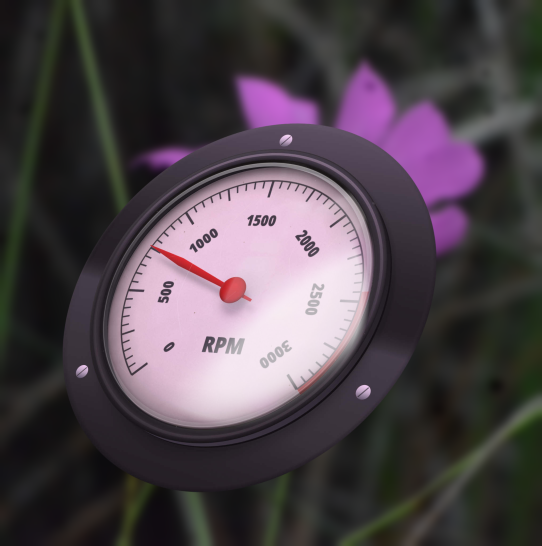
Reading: 750; rpm
